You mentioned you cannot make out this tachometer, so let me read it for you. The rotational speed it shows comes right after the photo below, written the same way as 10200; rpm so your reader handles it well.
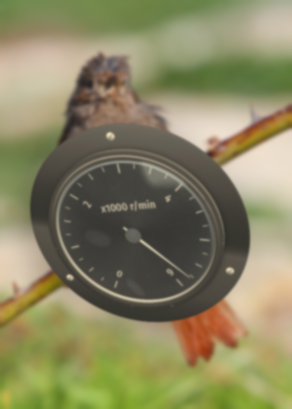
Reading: 5750; rpm
